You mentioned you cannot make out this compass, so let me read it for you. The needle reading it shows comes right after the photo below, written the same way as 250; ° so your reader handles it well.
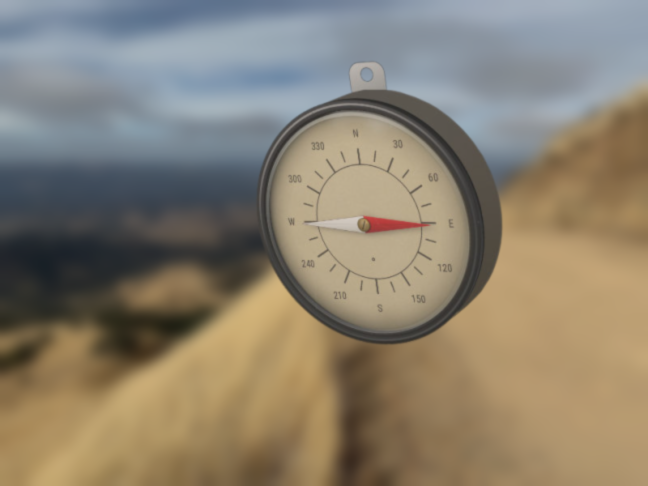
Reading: 90; °
